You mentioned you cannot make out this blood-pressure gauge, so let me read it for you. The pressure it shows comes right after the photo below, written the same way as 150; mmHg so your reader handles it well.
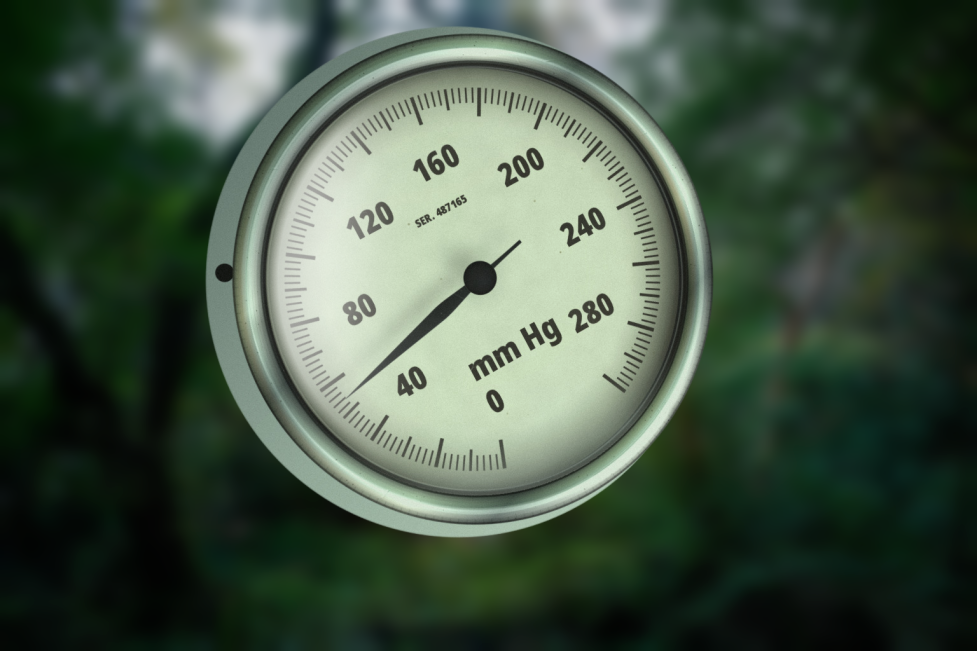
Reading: 54; mmHg
